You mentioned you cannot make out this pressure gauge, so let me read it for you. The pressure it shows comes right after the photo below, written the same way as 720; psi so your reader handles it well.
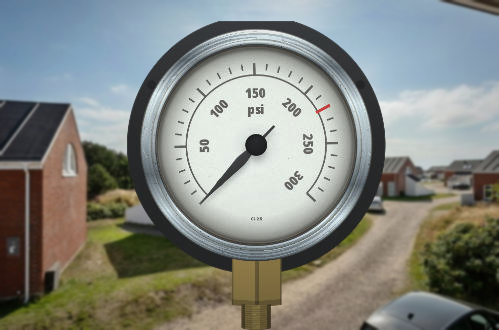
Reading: 0; psi
